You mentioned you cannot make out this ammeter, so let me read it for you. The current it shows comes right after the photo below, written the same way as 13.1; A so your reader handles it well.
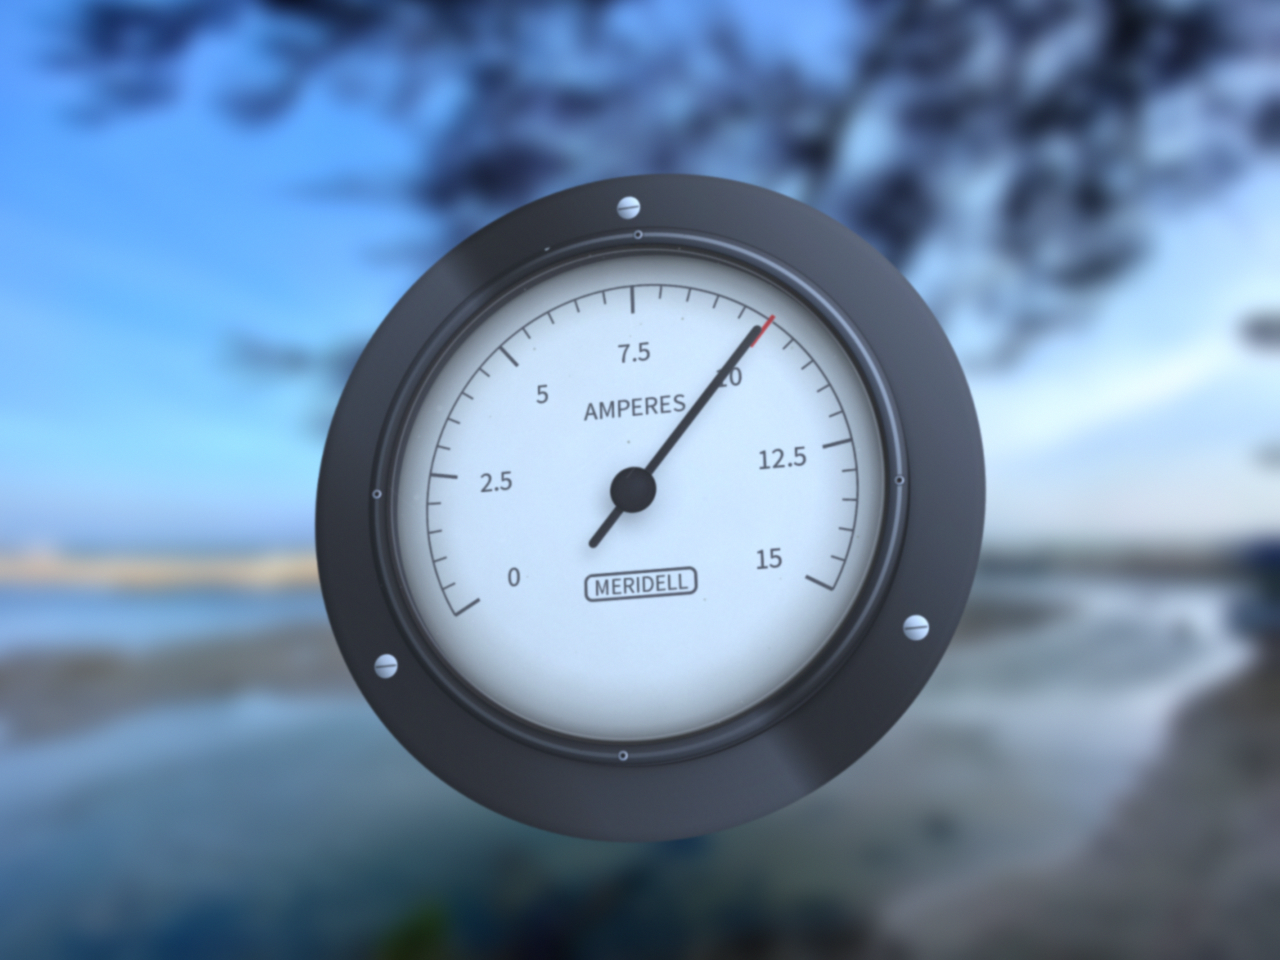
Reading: 10; A
